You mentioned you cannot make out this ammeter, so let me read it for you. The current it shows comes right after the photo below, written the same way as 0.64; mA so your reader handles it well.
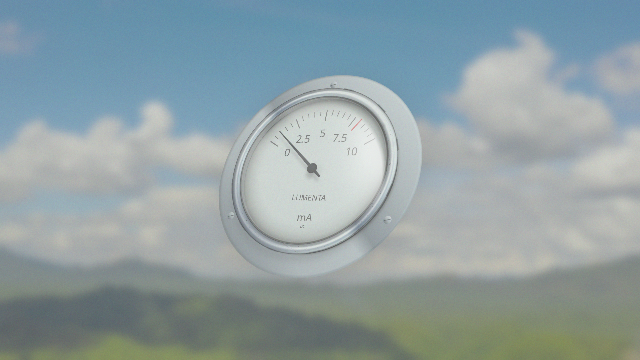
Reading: 1; mA
